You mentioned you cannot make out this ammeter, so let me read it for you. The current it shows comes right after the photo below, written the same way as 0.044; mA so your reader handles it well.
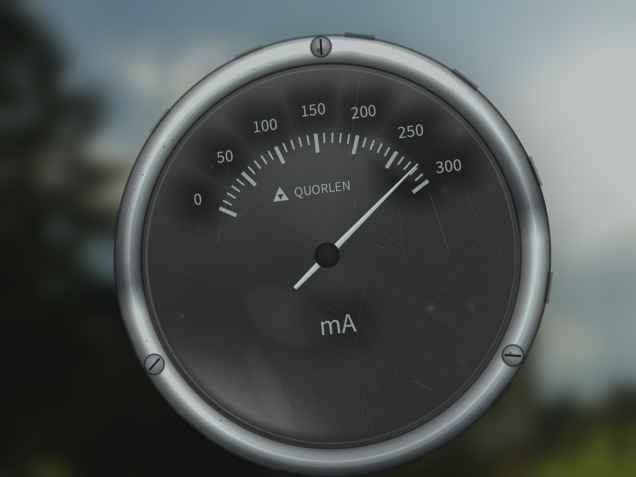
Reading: 280; mA
